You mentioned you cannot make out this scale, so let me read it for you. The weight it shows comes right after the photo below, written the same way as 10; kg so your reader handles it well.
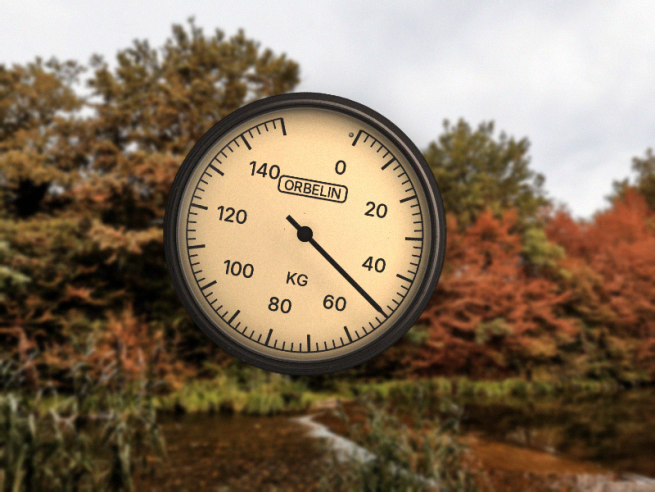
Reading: 50; kg
